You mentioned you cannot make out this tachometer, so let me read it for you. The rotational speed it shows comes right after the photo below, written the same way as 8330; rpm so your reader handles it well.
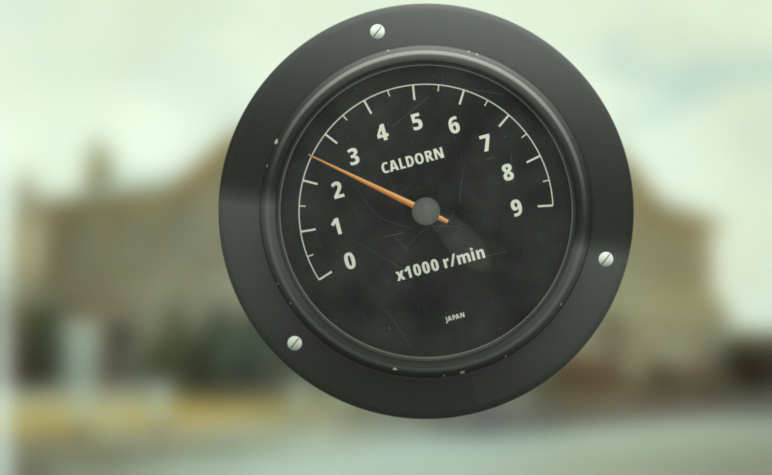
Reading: 2500; rpm
